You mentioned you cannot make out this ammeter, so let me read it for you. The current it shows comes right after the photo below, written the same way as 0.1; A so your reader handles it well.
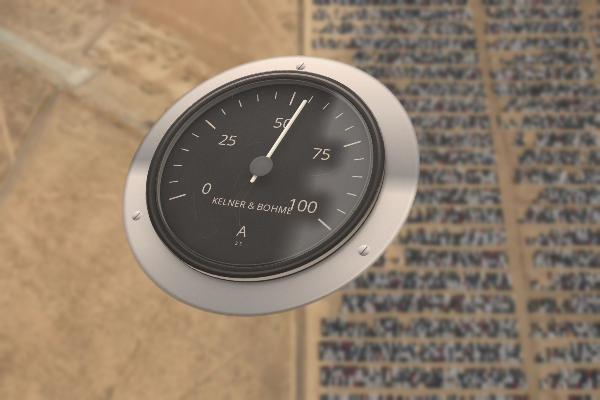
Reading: 55; A
